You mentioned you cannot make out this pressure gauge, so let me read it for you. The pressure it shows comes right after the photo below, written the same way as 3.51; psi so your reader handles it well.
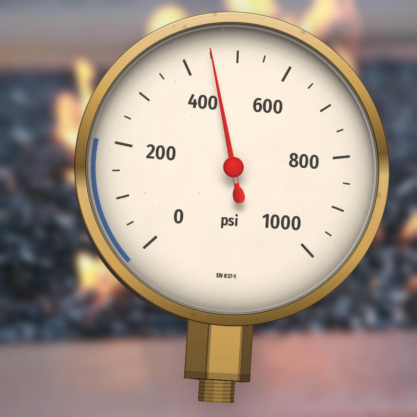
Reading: 450; psi
